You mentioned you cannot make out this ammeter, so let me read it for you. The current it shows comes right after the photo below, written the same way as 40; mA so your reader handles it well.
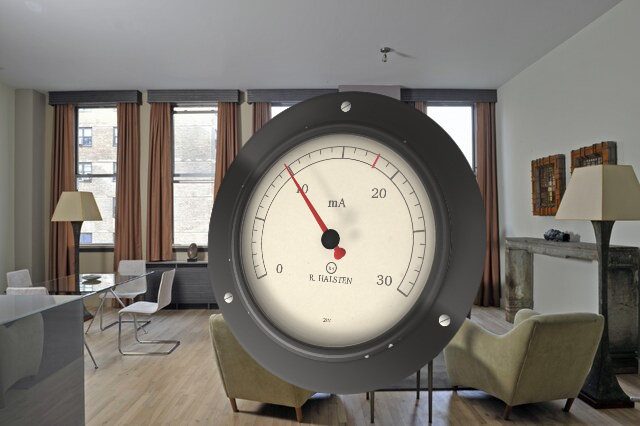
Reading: 10; mA
